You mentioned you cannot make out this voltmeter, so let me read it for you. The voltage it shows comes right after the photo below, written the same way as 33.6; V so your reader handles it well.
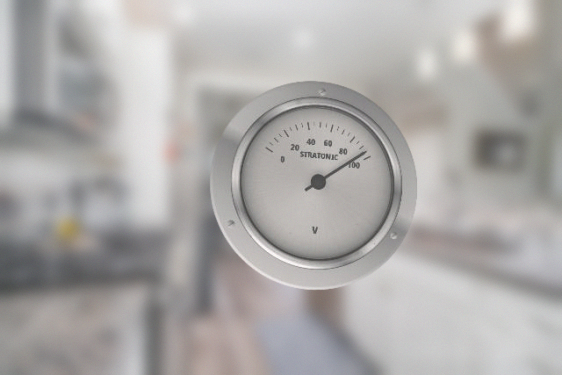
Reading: 95; V
